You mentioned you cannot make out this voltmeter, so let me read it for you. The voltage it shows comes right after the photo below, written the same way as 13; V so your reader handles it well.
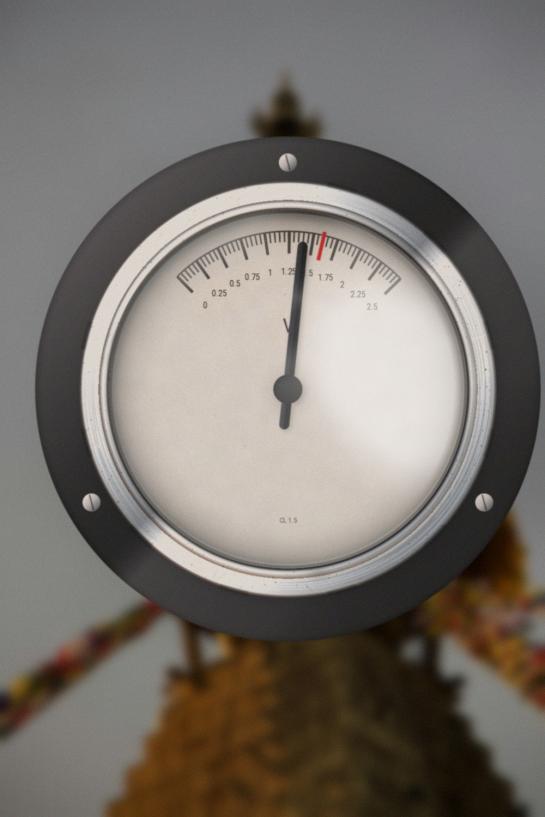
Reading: 1.4; V
